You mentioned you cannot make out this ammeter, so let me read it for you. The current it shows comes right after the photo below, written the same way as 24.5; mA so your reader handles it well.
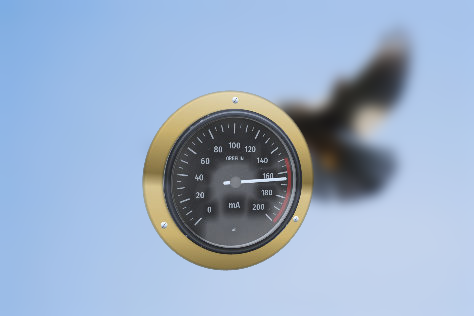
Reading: 165; mA
